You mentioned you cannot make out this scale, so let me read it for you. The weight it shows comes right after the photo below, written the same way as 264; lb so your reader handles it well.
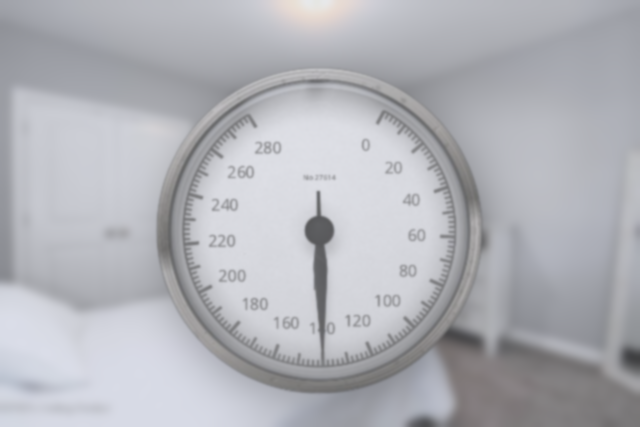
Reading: 140; lb
